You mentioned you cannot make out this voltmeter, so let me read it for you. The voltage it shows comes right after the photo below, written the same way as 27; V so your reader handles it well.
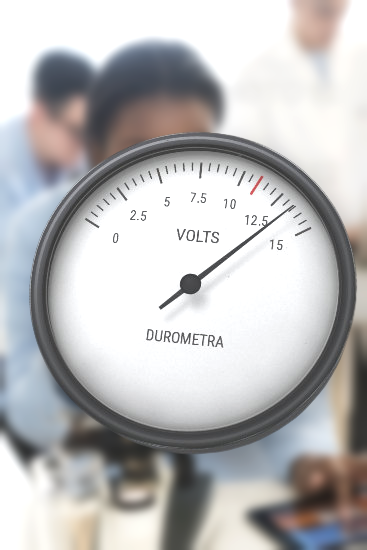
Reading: 13.5; V
